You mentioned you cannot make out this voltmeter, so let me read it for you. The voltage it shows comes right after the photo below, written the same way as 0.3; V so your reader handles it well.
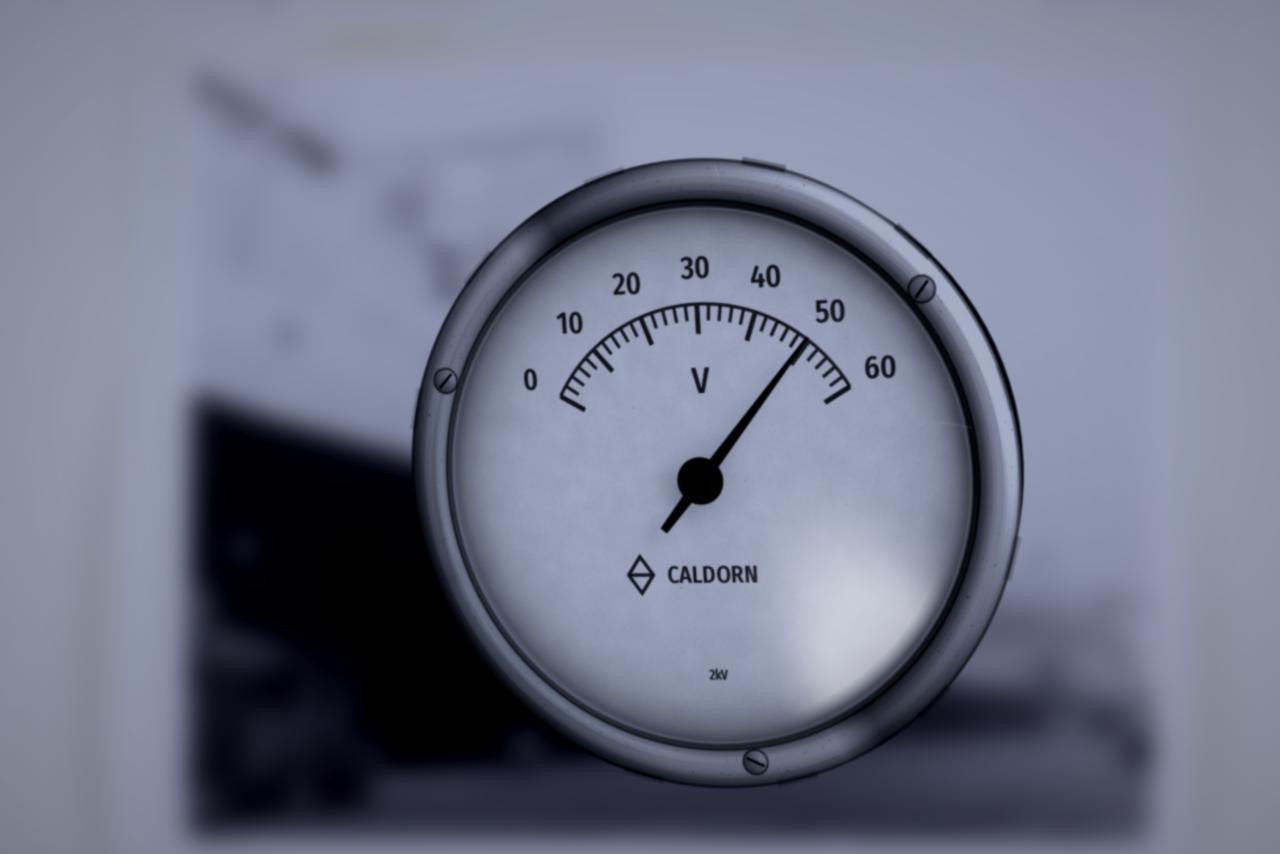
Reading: 50; V
